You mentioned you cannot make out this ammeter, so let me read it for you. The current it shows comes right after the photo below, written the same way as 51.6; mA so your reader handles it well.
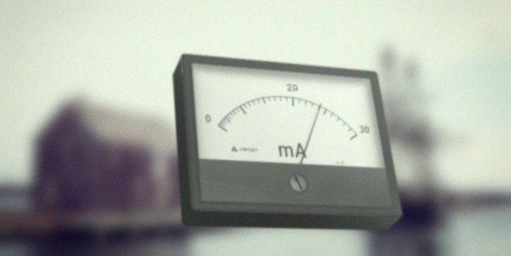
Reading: 24; mA
